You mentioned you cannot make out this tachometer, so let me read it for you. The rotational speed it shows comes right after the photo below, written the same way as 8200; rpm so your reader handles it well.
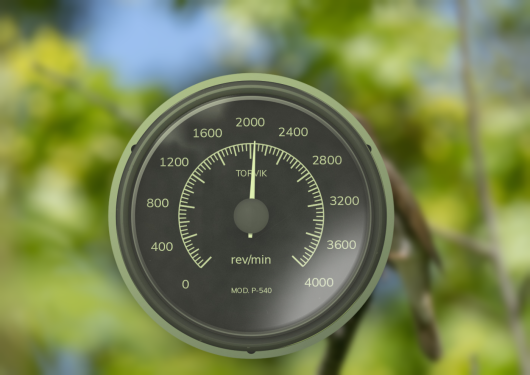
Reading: 2050; rpm
